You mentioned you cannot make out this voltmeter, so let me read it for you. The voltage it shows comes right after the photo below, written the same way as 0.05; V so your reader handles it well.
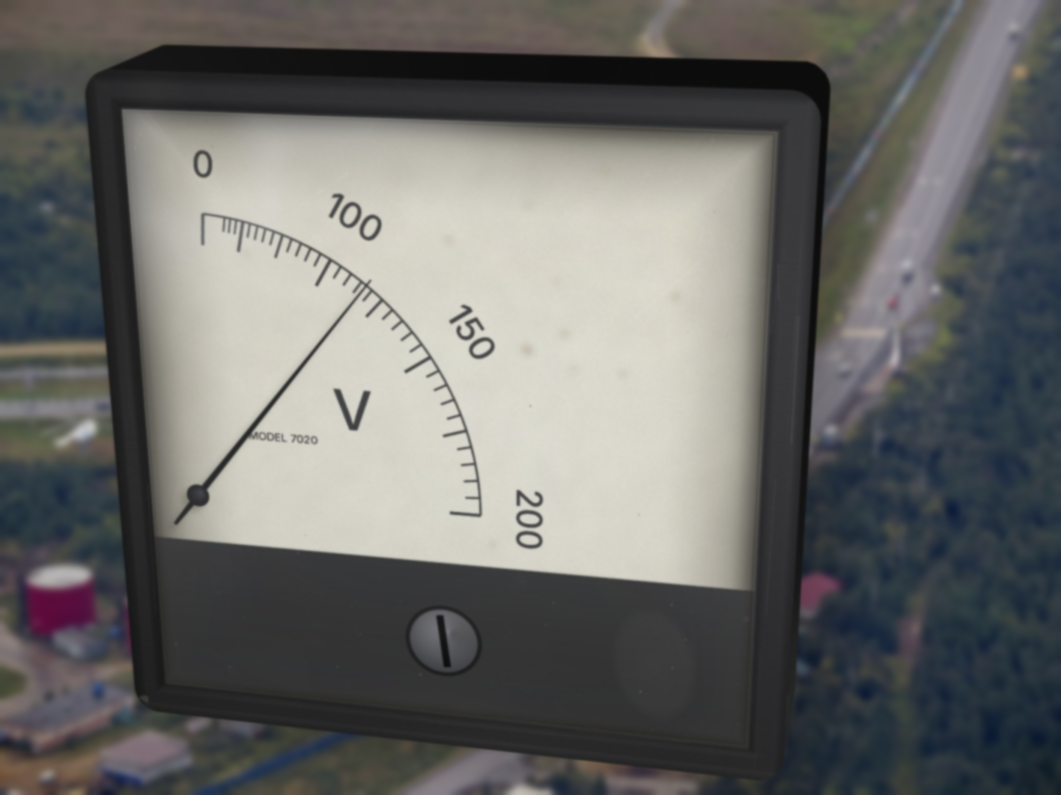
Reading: 117.5; V
